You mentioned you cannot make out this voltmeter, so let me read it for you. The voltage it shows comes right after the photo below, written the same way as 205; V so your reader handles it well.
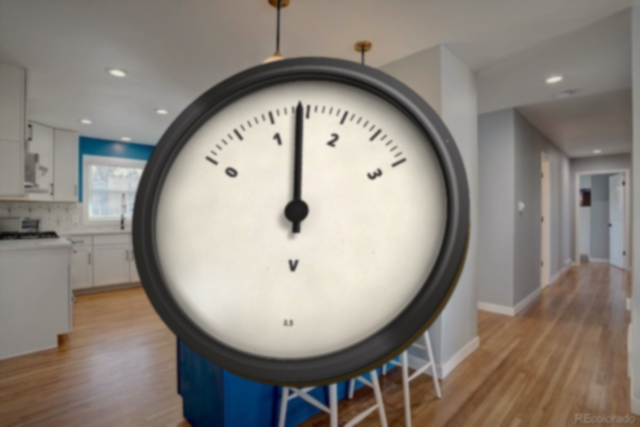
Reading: 1.4; V
